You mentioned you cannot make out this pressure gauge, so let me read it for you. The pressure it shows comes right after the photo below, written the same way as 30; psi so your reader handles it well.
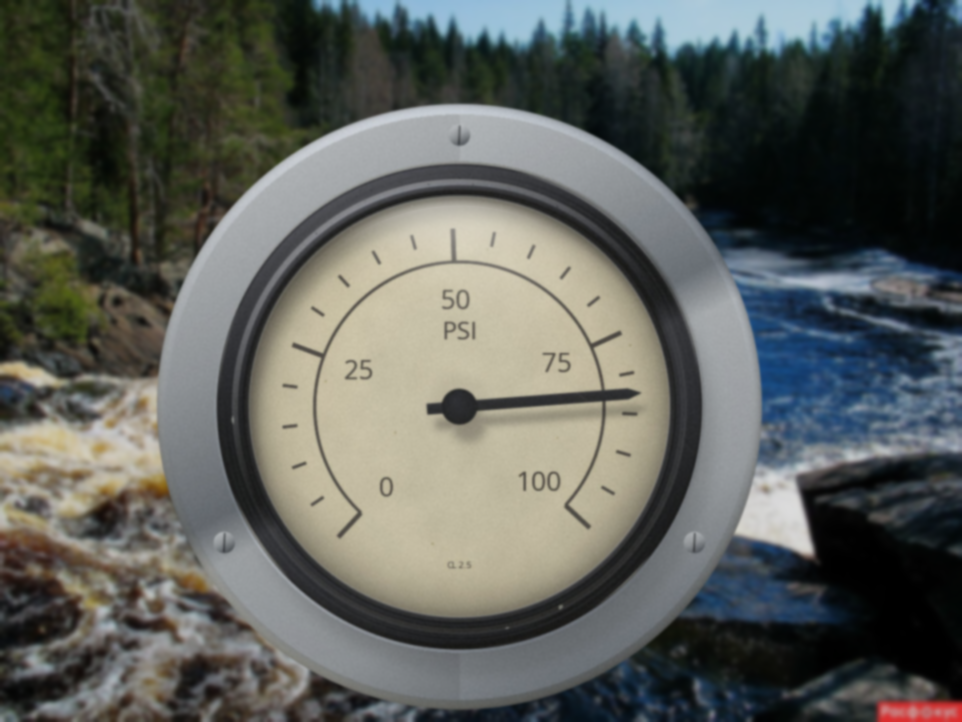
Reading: 82.5; psi
